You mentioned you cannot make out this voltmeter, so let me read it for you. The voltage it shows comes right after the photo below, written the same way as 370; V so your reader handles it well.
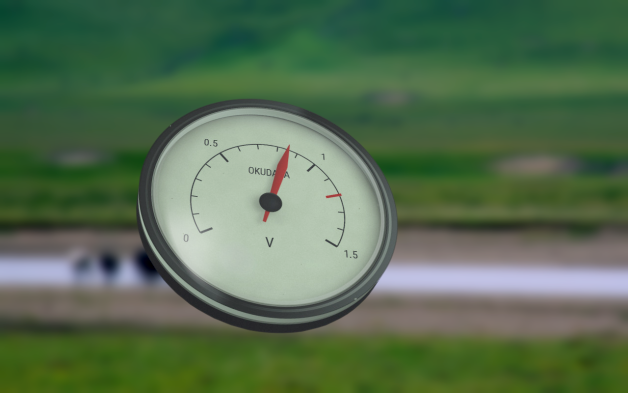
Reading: 0.85; V
